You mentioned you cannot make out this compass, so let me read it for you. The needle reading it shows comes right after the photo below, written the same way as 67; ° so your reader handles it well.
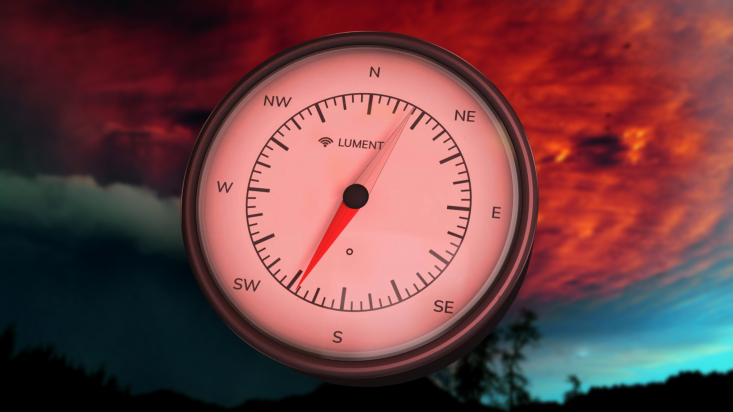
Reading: 205; °
